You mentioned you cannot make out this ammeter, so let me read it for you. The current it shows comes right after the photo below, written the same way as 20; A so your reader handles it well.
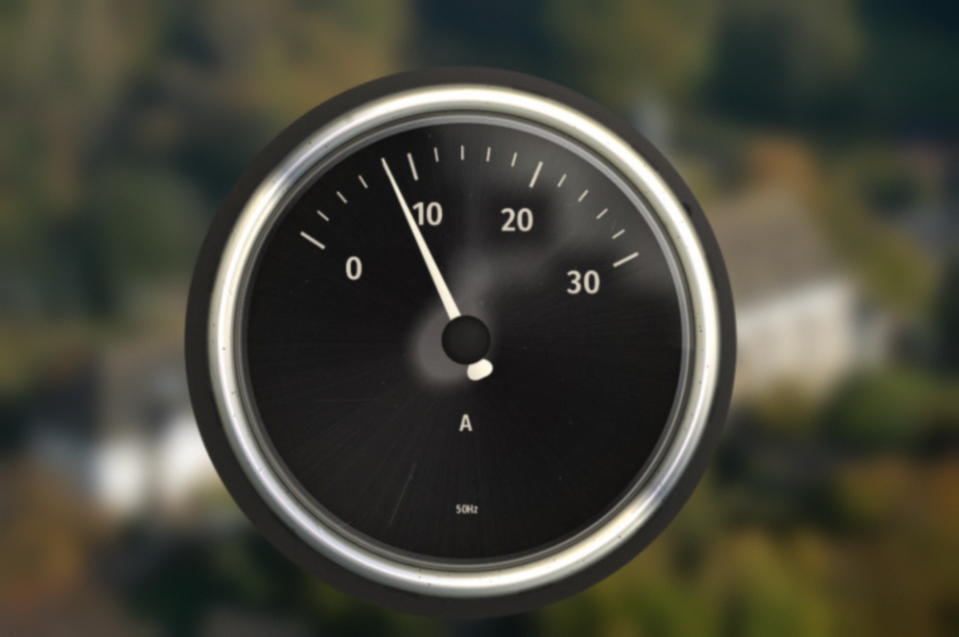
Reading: 8; A
